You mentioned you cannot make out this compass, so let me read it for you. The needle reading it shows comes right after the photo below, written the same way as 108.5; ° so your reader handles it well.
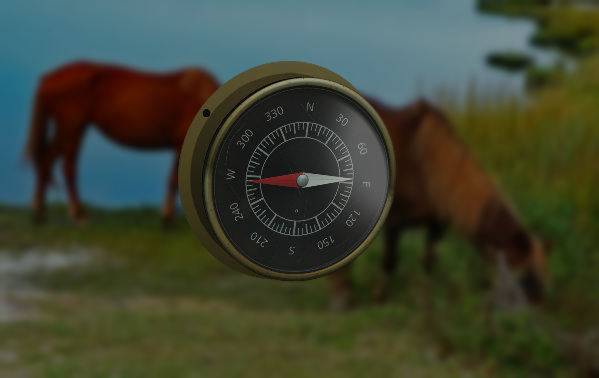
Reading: 265; °
